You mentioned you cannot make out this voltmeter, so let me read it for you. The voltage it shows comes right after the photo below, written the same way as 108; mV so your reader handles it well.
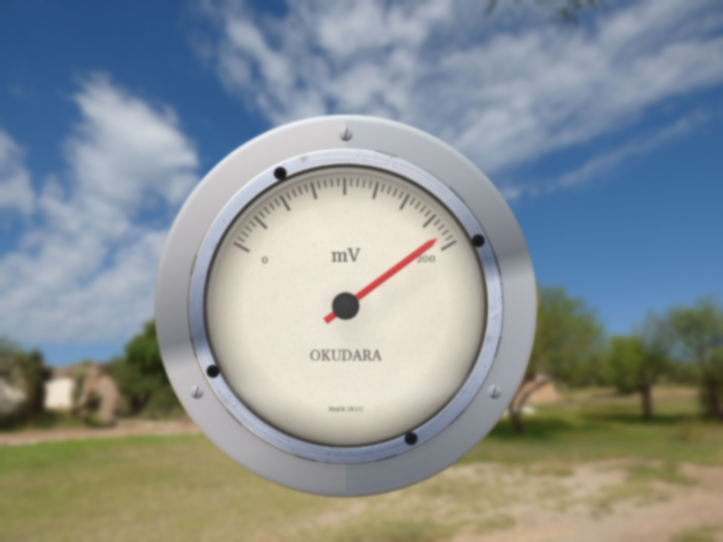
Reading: 190; mV
